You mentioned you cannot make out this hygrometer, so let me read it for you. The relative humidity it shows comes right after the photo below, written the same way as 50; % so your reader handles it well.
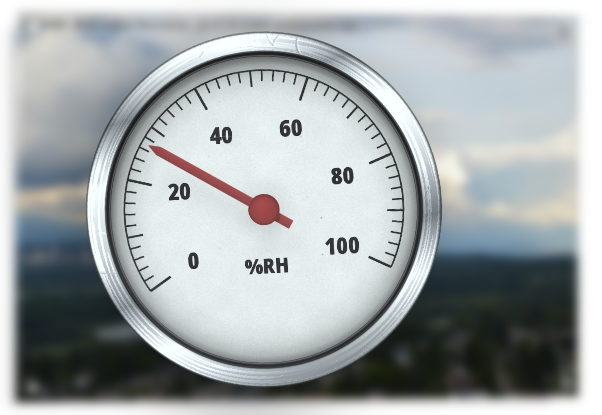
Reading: 27; %
